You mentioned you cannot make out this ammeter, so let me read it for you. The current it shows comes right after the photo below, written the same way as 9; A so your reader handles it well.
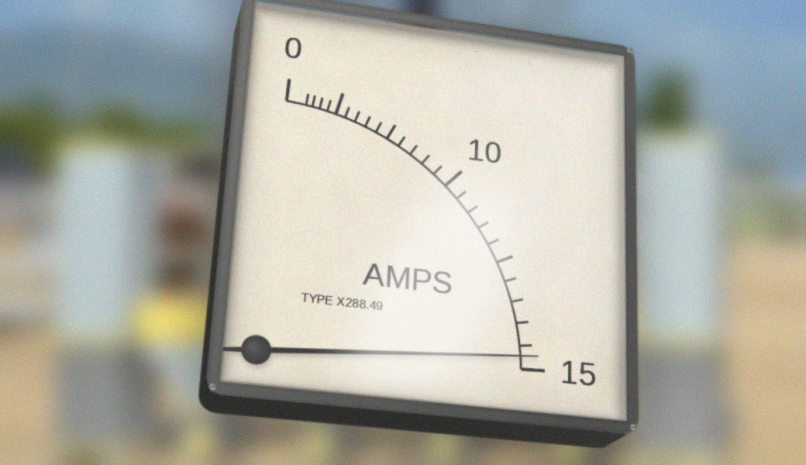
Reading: 14.75; A
